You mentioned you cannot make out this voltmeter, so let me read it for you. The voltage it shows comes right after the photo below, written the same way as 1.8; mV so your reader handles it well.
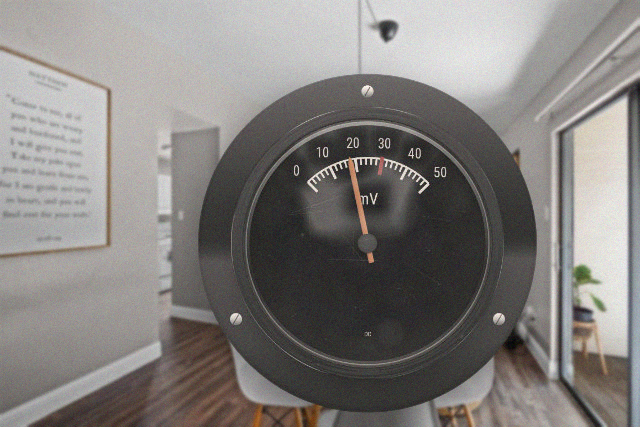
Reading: 18; mV
